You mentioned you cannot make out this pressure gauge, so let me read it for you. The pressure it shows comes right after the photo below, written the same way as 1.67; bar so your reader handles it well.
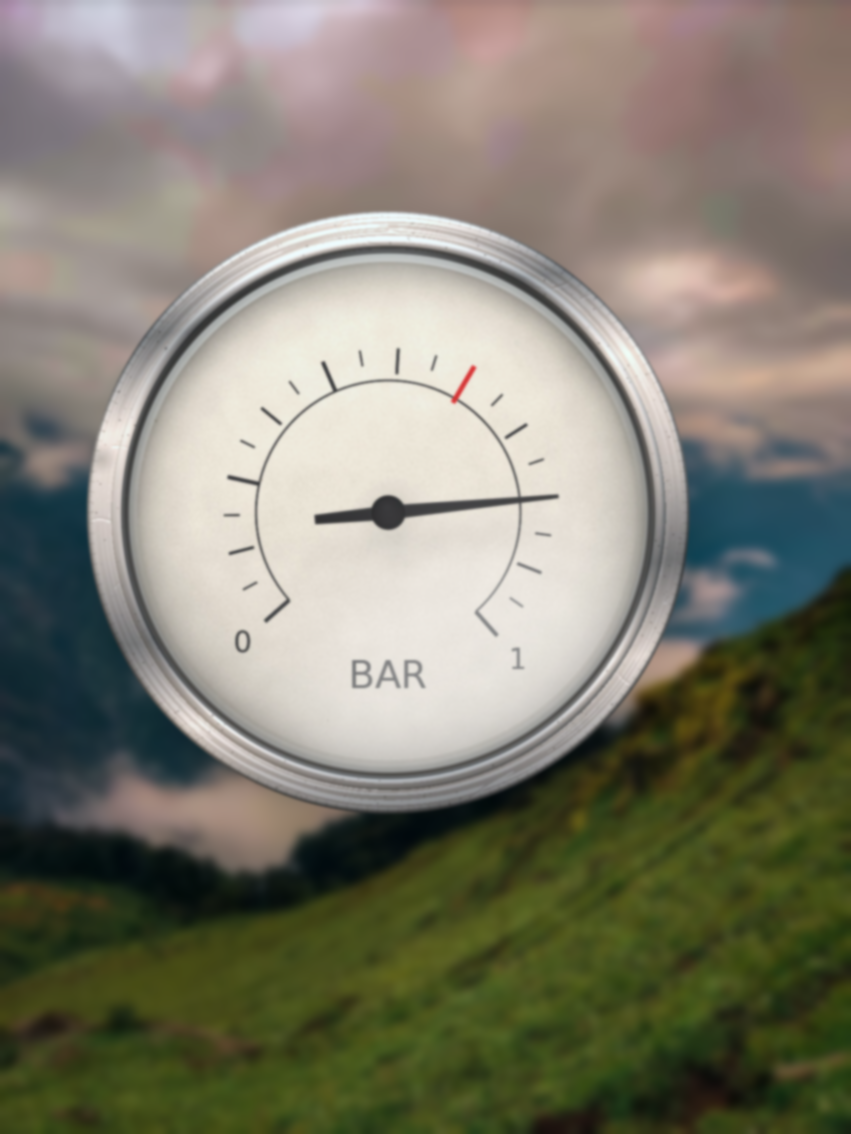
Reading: 0.8; bar
